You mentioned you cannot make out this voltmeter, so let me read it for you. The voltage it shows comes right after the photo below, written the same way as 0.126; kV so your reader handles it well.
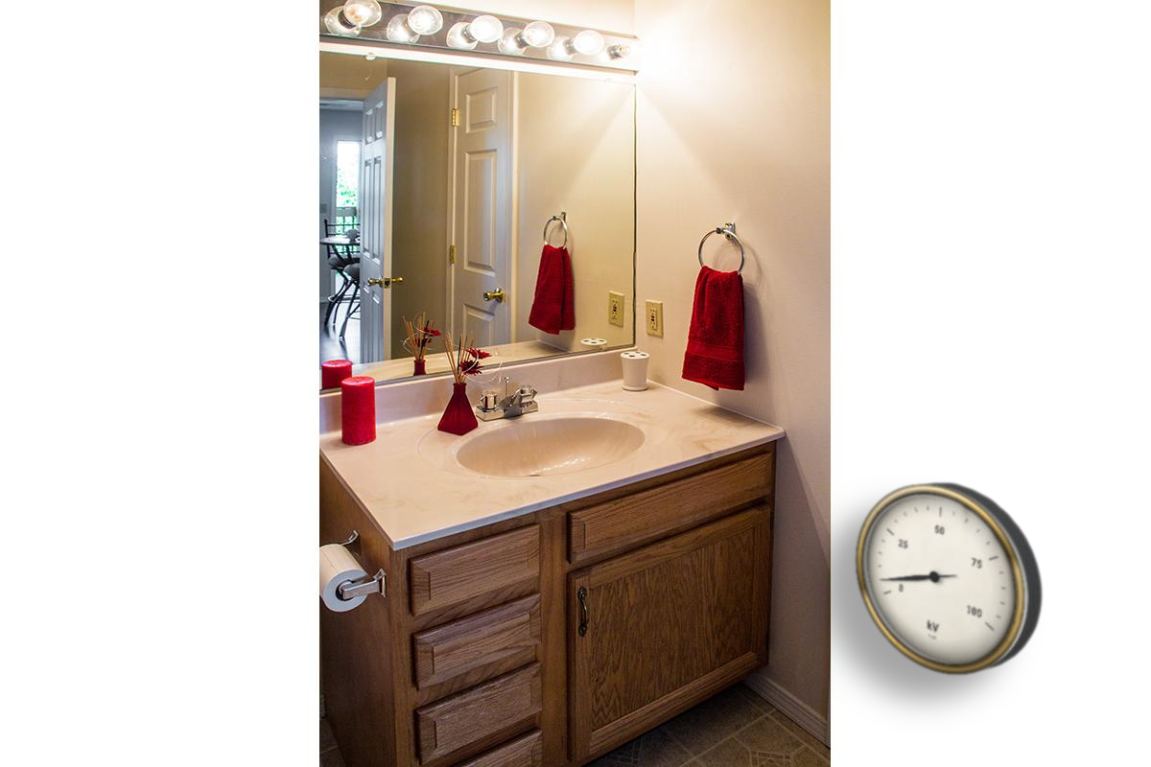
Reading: 5; kV
